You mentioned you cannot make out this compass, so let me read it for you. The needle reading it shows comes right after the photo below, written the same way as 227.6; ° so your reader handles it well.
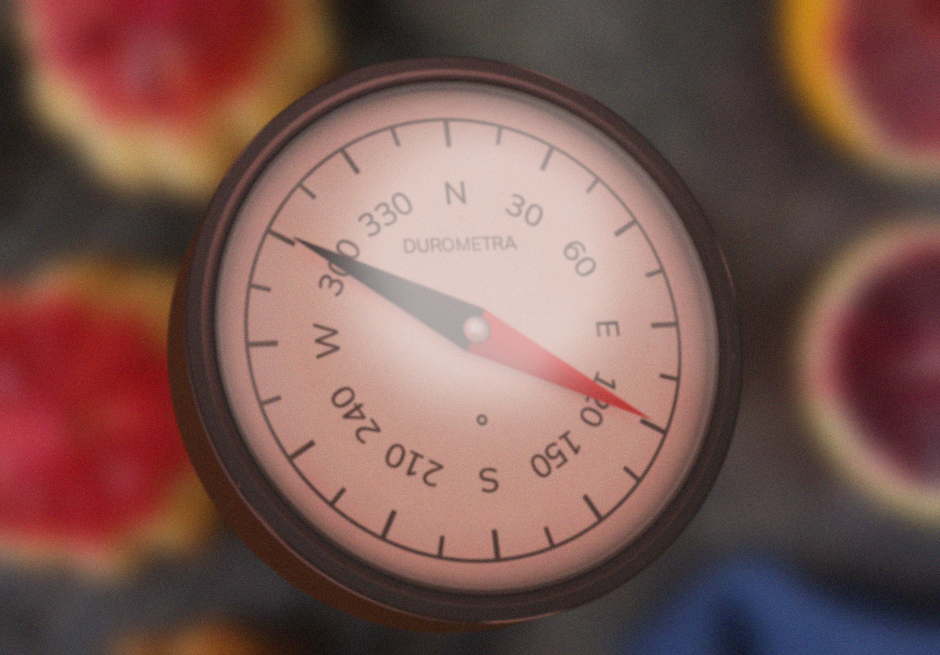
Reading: 120; °
